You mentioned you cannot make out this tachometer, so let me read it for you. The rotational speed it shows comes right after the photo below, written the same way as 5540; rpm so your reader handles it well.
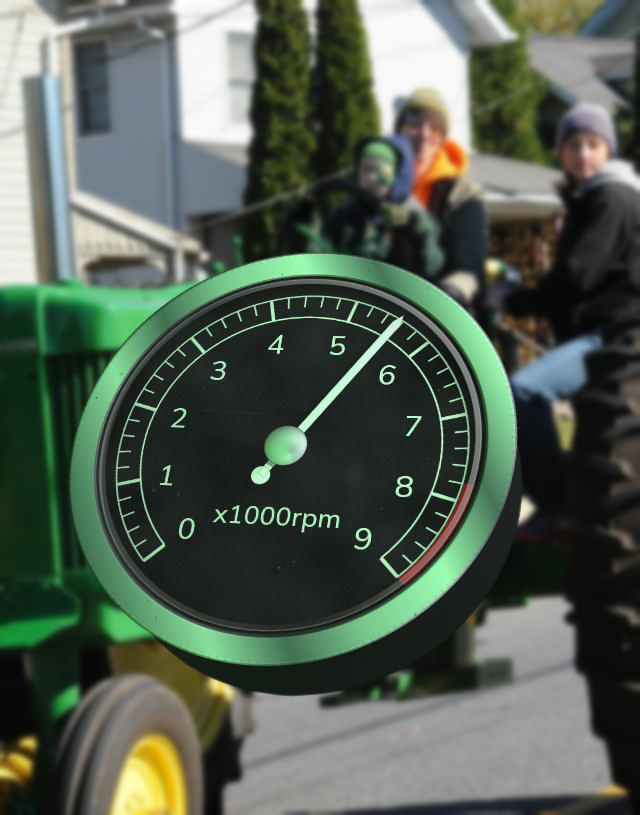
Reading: 5600; rpm
